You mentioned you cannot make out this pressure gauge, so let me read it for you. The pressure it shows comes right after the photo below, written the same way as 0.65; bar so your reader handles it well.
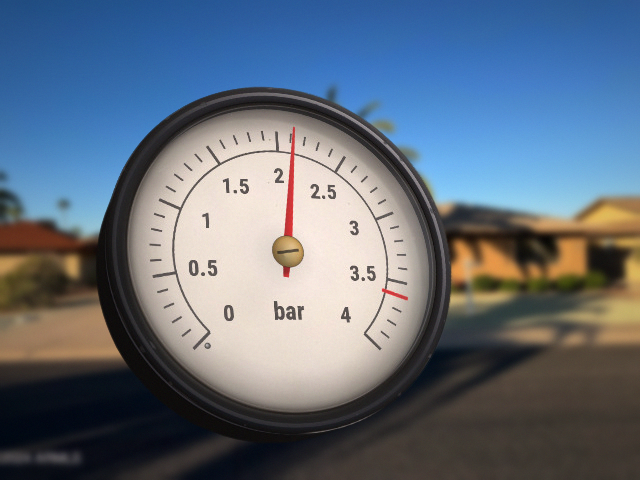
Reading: 2.1; bar
